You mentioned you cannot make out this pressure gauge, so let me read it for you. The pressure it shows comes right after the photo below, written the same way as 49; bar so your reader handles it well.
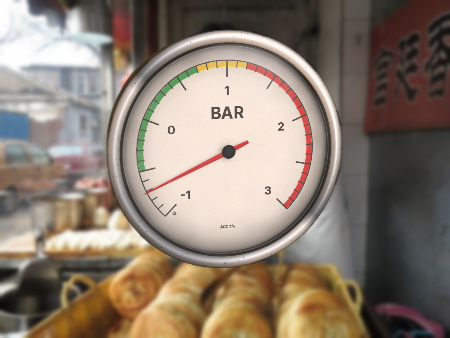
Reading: -0.7; bar
